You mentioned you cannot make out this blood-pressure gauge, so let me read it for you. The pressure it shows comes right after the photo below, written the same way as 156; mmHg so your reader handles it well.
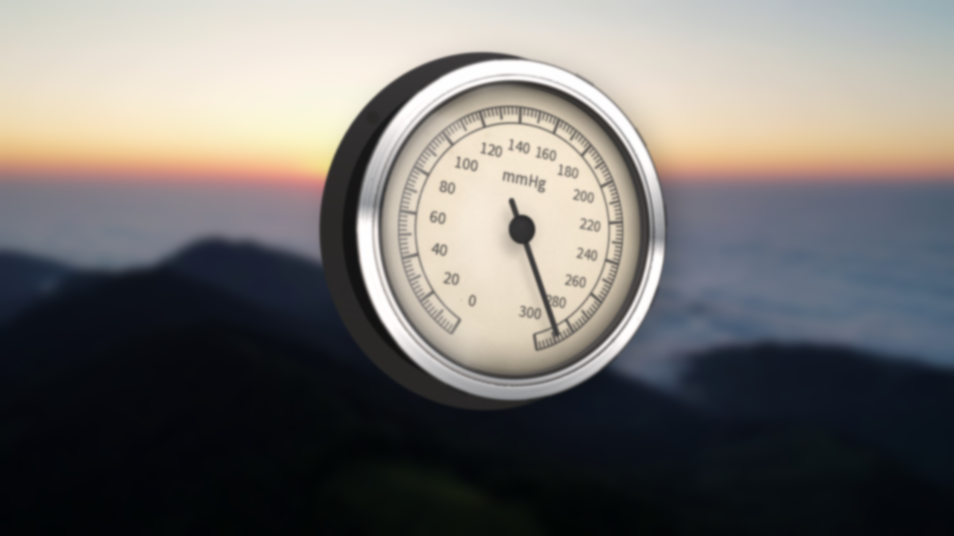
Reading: 290; mmHg
